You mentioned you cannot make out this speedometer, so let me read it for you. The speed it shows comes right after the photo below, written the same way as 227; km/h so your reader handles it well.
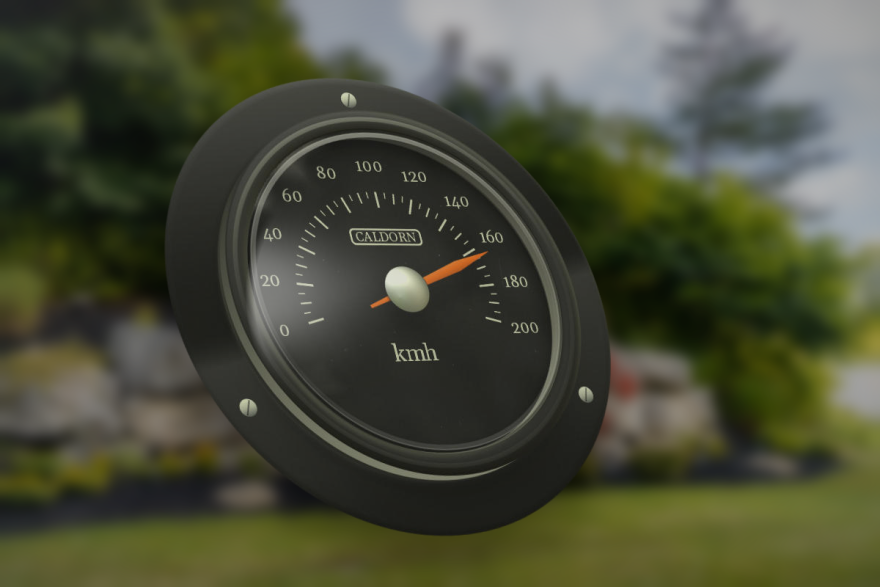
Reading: 165; km/h
